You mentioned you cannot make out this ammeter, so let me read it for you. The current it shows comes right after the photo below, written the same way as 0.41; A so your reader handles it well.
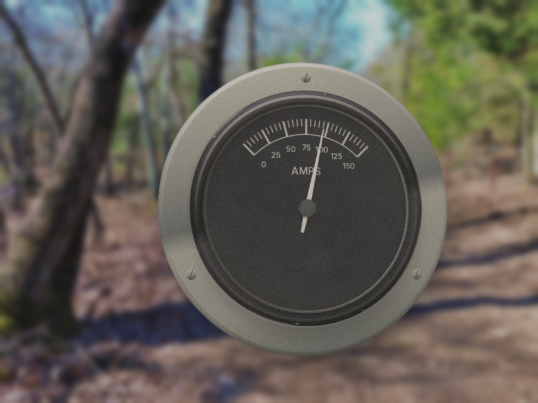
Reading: 95; A
